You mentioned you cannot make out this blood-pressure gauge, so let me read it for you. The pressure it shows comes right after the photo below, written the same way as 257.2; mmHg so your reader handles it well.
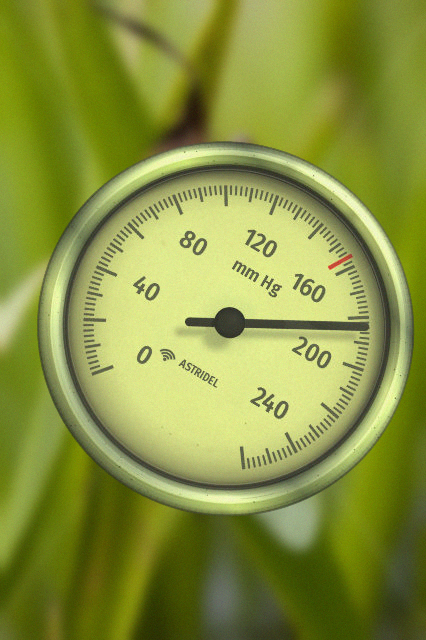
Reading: 184; mmHg
